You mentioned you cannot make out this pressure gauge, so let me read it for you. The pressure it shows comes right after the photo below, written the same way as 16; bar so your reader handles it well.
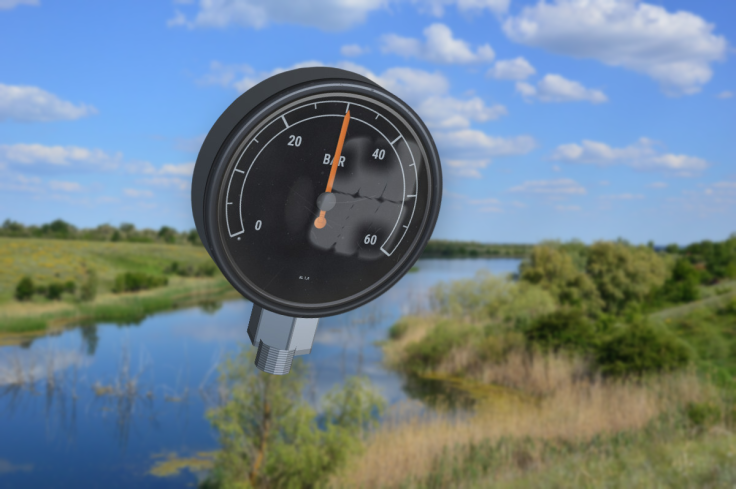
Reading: 30; bar
